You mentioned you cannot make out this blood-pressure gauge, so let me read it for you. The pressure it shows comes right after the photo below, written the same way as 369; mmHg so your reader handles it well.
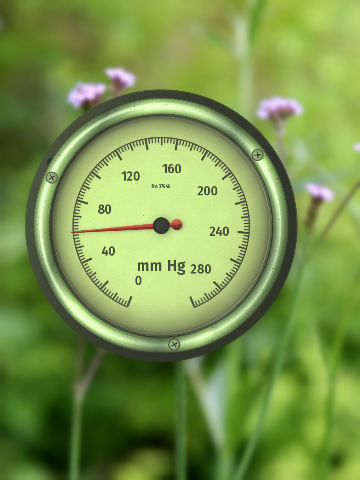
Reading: 60; mmHg
